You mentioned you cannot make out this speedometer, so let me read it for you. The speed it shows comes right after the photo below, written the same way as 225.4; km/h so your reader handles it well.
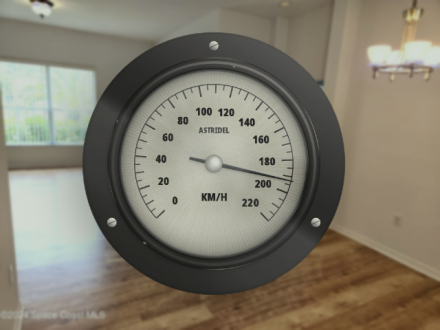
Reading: 192.5; km/h
